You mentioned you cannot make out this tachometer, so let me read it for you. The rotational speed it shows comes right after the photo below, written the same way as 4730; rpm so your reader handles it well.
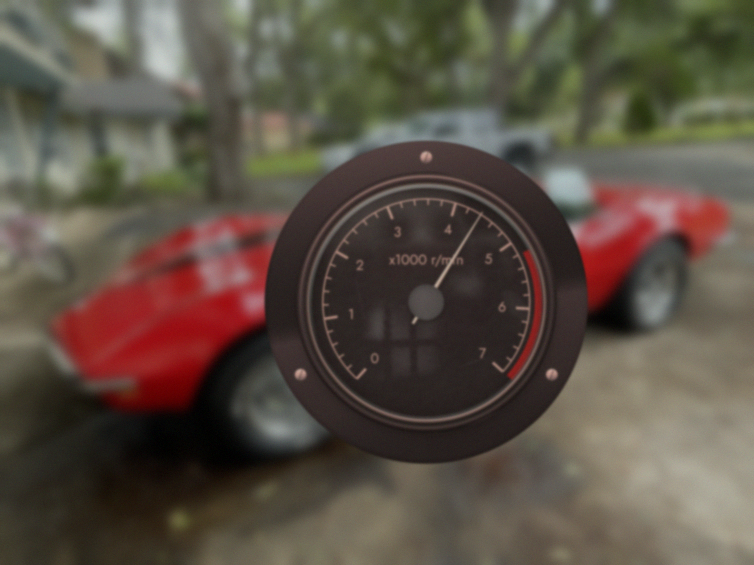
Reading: 4400; rpm
